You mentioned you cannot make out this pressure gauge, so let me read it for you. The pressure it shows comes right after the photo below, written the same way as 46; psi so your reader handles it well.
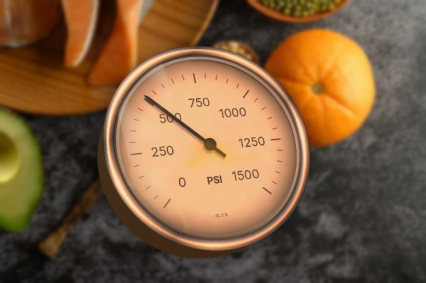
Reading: 500; psi
